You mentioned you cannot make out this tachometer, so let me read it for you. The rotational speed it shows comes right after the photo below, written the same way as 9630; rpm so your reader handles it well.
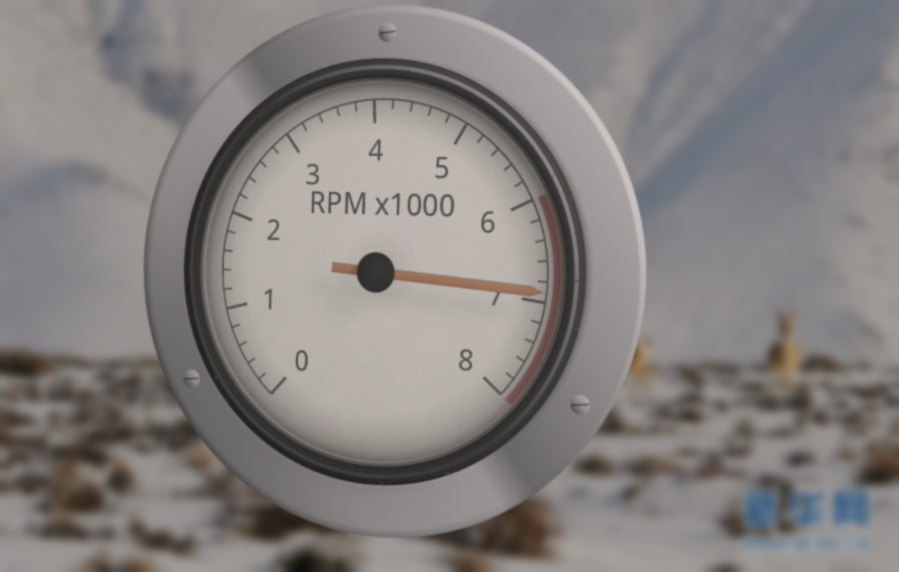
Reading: 6900; rpm
